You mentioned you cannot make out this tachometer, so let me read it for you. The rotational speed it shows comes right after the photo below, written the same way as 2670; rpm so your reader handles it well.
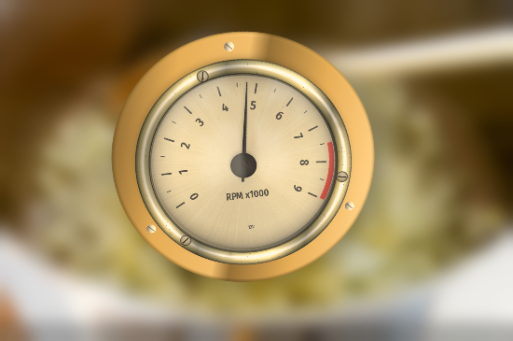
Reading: 4750; rpm
